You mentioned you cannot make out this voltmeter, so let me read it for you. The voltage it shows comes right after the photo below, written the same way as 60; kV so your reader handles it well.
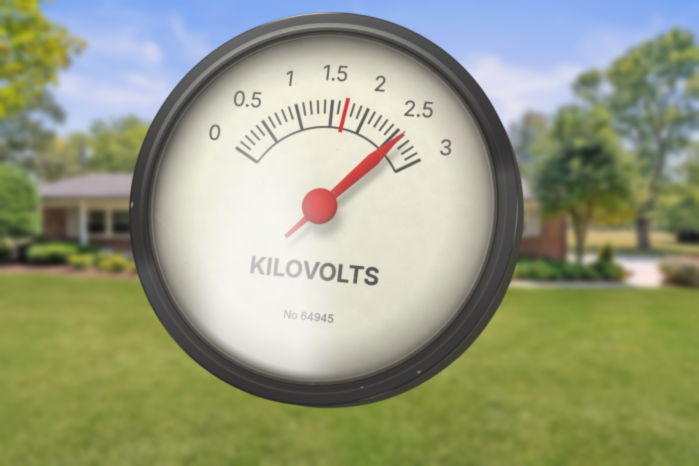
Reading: 2.6; kV
